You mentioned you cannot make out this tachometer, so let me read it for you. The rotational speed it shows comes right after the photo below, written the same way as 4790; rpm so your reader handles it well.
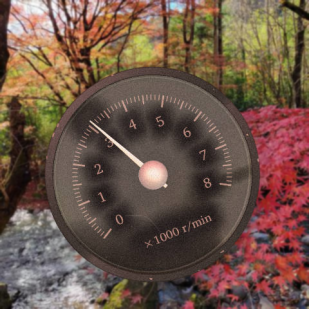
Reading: 3100; rpm
